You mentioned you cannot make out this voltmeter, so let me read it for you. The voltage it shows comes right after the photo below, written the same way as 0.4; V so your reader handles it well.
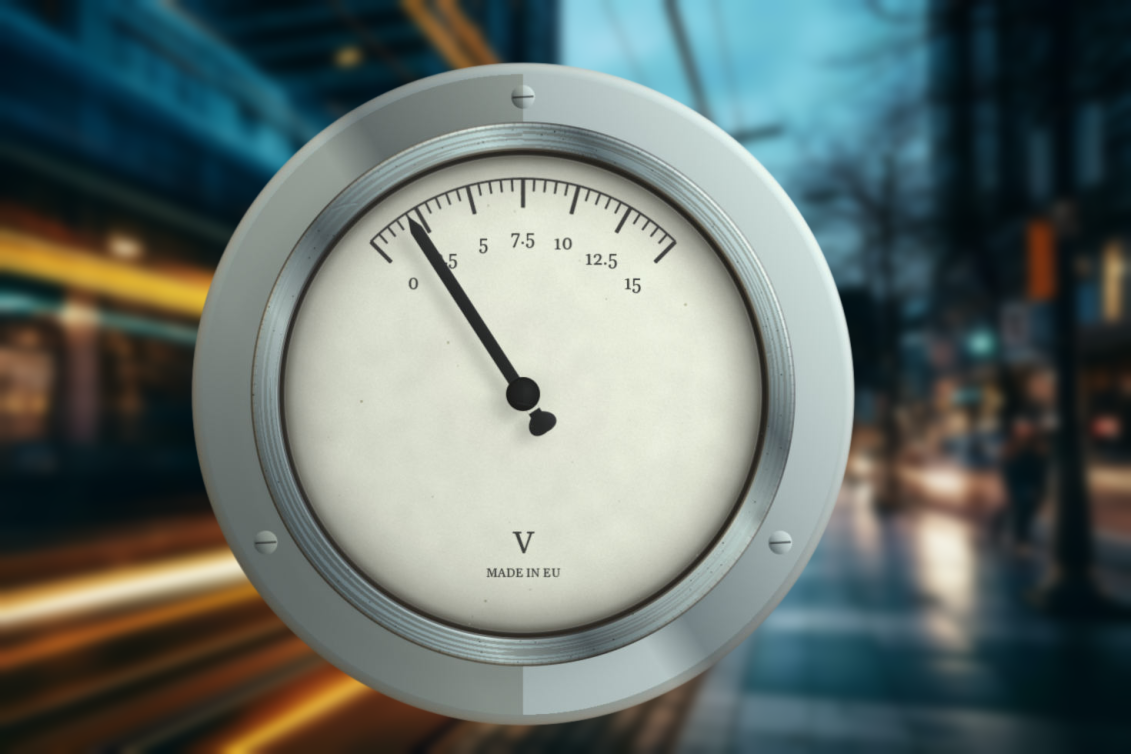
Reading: 2; V
